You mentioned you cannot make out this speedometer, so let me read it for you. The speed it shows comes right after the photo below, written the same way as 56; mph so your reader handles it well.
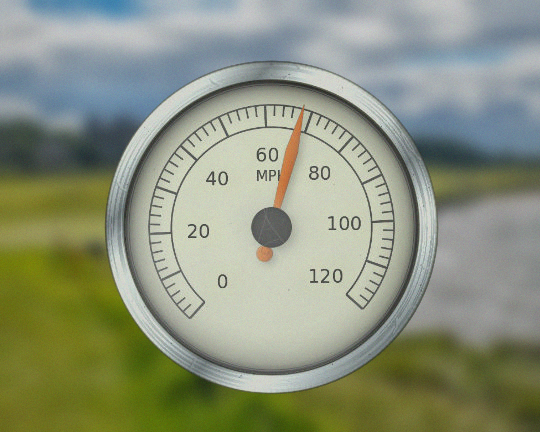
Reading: 68; mph
